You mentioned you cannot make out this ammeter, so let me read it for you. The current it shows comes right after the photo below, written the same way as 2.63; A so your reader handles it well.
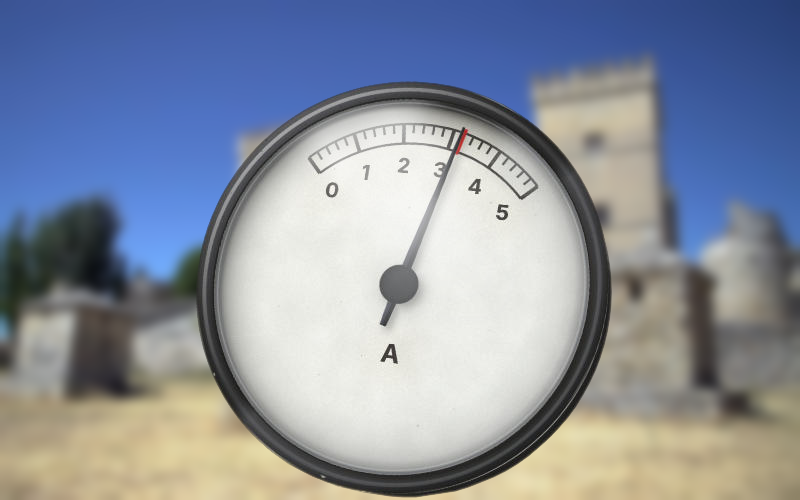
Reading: 3.2; A
